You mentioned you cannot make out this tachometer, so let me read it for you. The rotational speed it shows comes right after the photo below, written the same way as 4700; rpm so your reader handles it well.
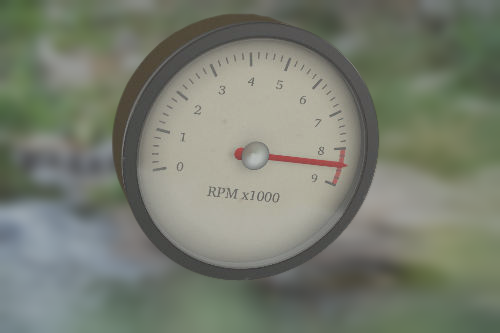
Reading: 8400; rpm
